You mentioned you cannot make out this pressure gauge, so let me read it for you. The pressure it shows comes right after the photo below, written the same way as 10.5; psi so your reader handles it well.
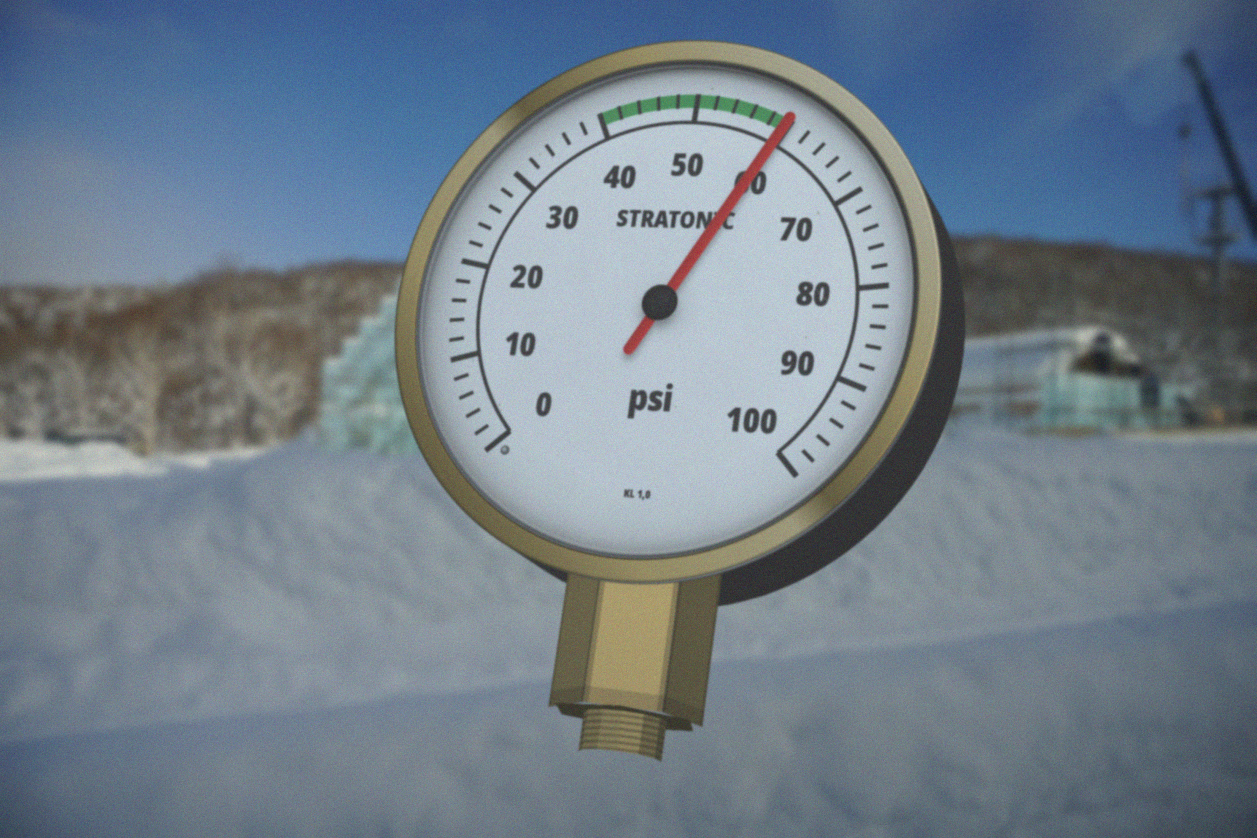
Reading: 60; psi
